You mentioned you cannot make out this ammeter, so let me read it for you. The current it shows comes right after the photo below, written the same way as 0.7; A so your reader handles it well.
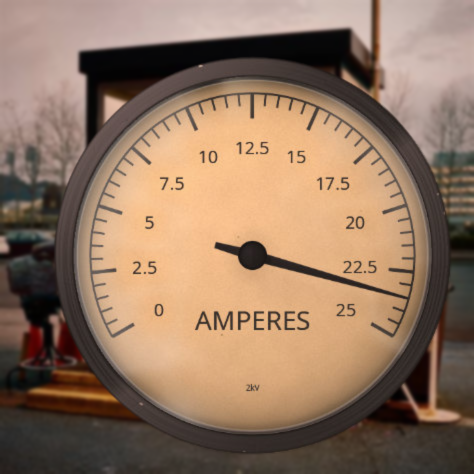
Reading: 23.5; A
